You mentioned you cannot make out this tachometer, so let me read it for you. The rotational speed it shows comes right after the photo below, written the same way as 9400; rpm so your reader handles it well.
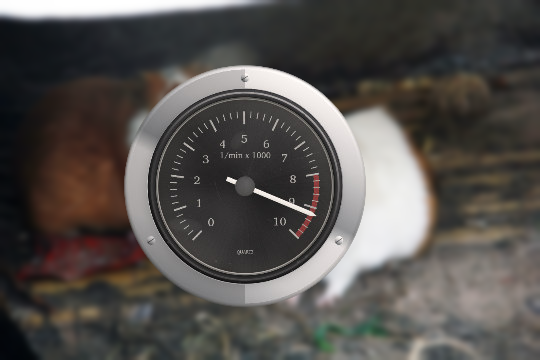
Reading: 9200; rpm
